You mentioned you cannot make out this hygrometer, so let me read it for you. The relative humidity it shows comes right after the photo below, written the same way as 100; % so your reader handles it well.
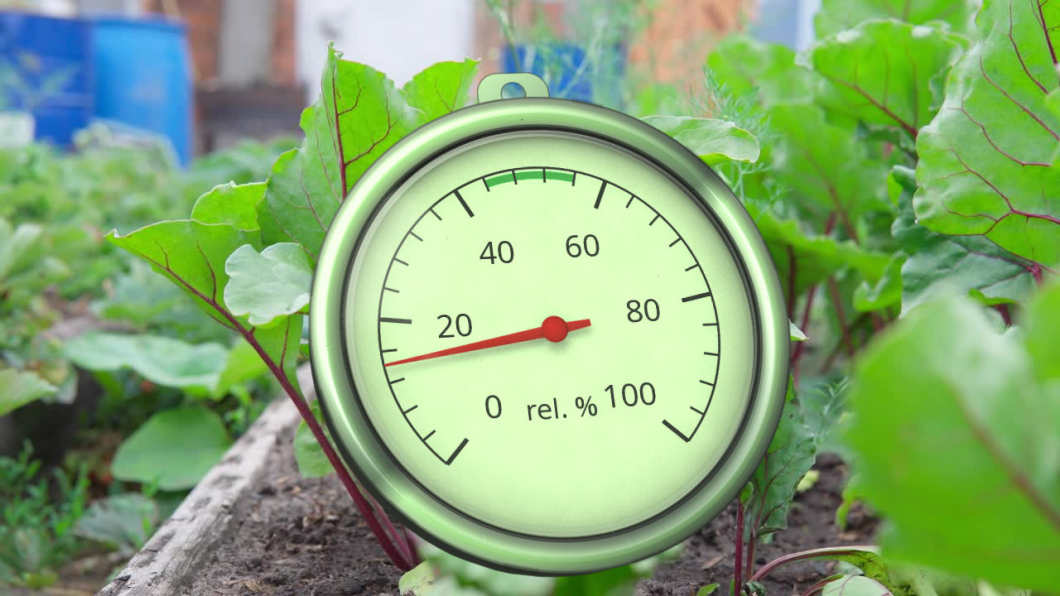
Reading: 14; %
